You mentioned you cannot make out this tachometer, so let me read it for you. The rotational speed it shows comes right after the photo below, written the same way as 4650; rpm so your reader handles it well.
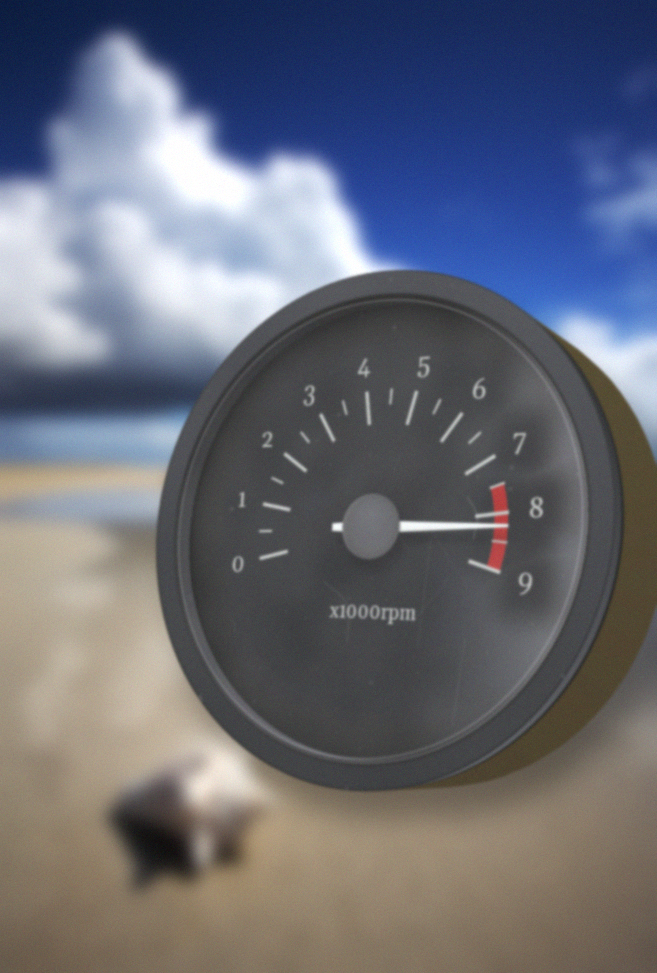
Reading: 8250; rpm
